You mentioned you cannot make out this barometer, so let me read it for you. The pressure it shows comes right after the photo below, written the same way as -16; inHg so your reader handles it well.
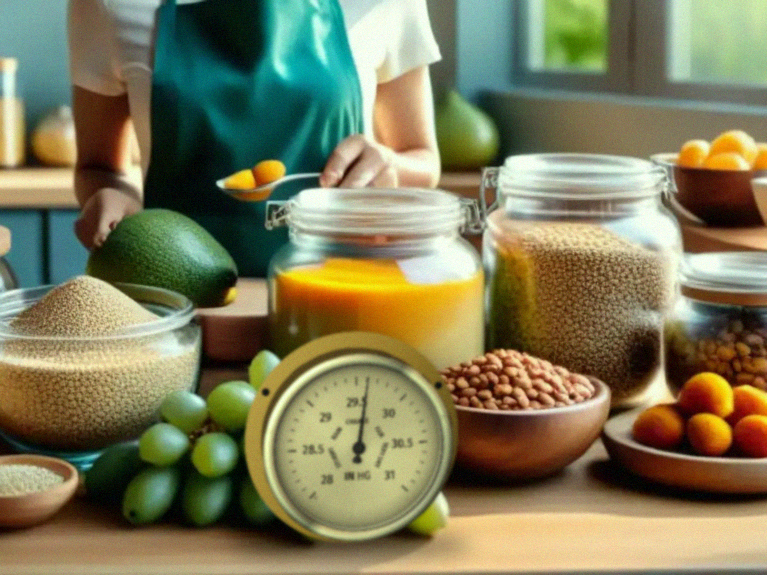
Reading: 29.6; inHg
